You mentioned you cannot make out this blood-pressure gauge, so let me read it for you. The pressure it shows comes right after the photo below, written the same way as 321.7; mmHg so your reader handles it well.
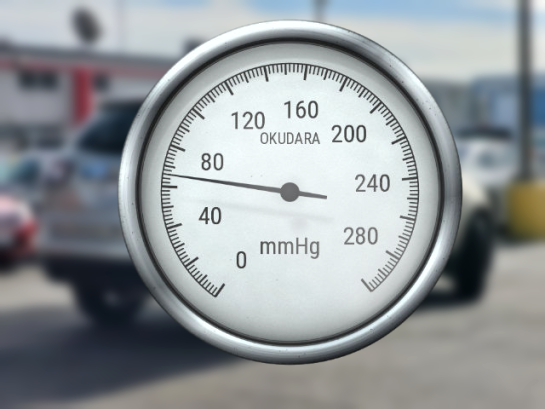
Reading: 66; mmHg
